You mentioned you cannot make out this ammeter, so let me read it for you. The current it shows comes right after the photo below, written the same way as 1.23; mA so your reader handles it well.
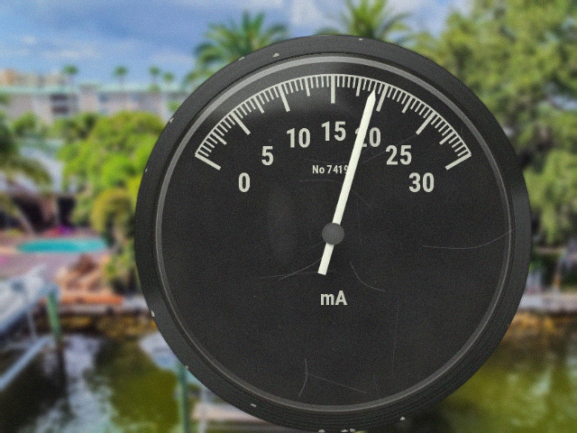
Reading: 19; mA
